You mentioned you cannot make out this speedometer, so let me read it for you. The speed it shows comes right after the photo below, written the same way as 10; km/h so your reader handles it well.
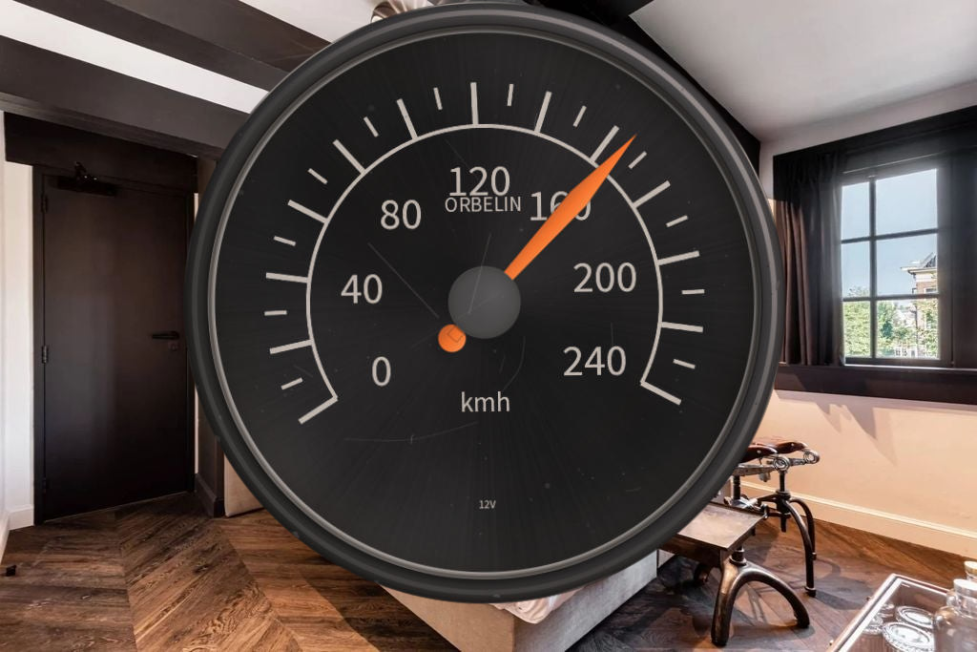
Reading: 165; km/h
